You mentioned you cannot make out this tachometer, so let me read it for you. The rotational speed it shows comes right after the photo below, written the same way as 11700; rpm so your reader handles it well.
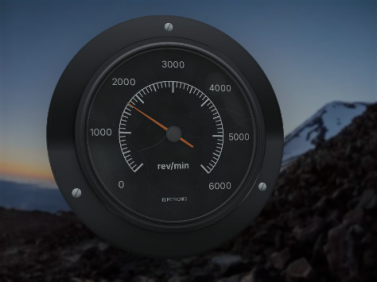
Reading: 1700; rpm
